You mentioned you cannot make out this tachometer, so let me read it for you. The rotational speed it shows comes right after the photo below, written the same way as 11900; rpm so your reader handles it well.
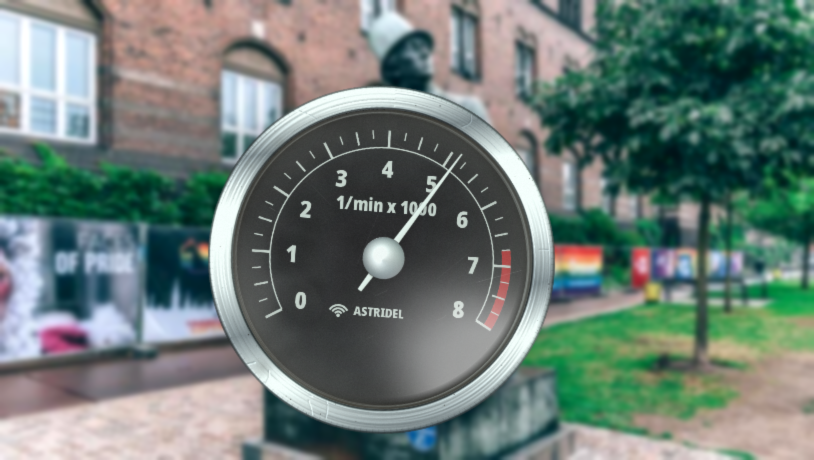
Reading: 5125; rpm
